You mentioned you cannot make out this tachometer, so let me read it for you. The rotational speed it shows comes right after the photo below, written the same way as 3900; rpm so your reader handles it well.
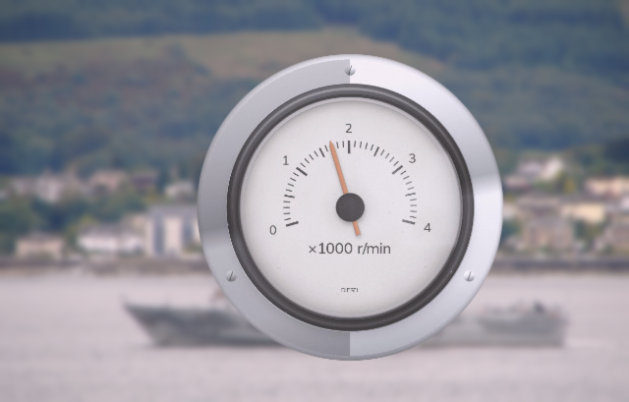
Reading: 1700; rpm
